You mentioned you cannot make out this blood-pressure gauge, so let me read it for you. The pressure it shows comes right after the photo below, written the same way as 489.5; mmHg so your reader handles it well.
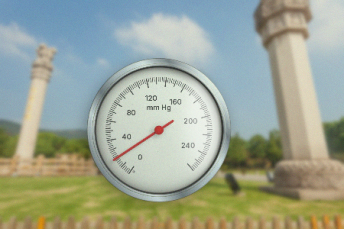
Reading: 20; mmHg
